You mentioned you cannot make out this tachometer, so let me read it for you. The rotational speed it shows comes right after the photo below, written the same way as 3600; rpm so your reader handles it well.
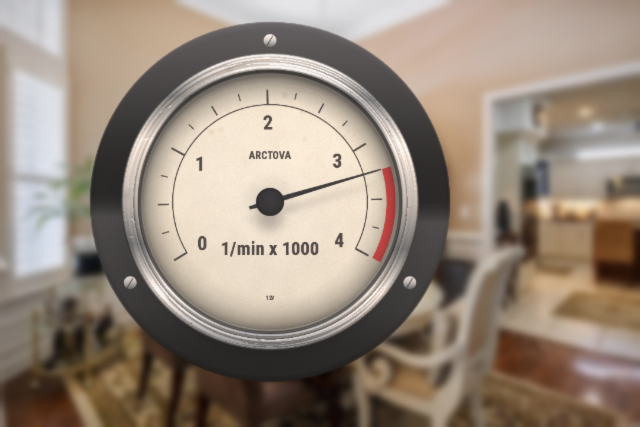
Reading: 3250; rpm
